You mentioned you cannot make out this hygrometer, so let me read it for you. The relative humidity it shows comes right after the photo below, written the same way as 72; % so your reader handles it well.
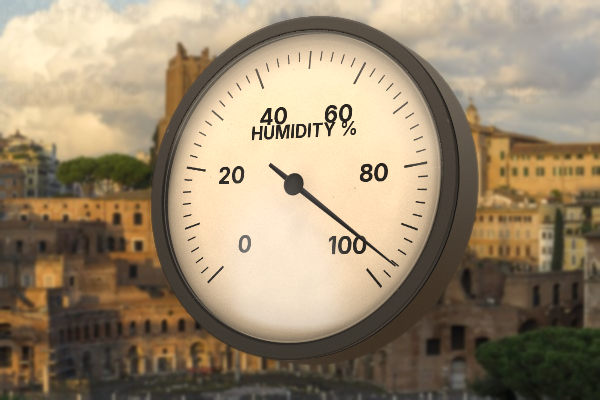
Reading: 96; %
